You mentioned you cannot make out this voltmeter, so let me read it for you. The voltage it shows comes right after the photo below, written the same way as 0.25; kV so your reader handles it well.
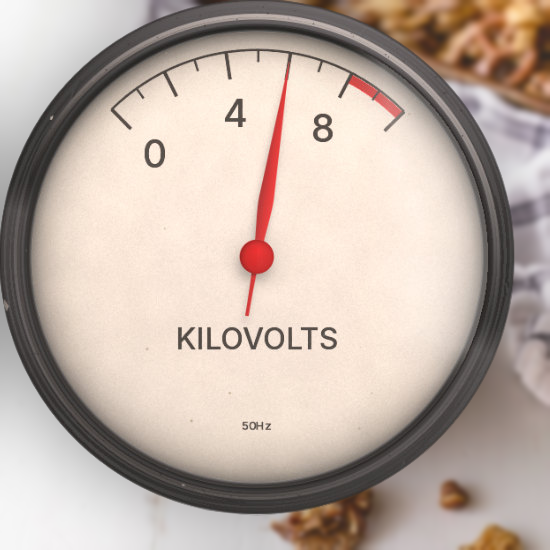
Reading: 6; kV
